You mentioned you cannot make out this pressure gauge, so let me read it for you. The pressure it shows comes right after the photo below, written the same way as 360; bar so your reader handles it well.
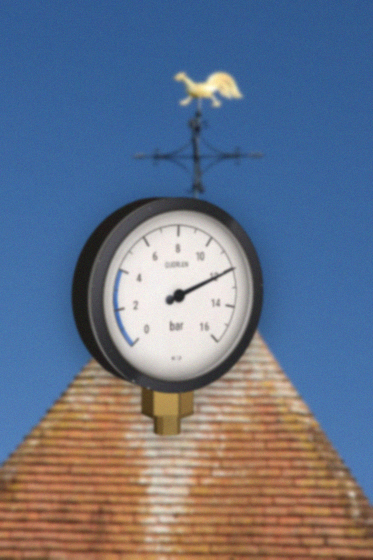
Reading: 12; bar
